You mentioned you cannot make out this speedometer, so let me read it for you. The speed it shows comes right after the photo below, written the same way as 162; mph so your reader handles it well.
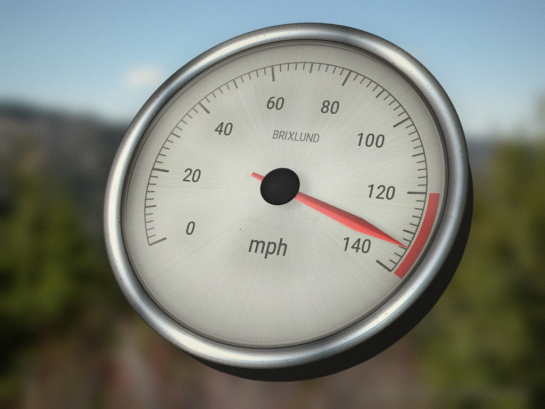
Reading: 134; mph
